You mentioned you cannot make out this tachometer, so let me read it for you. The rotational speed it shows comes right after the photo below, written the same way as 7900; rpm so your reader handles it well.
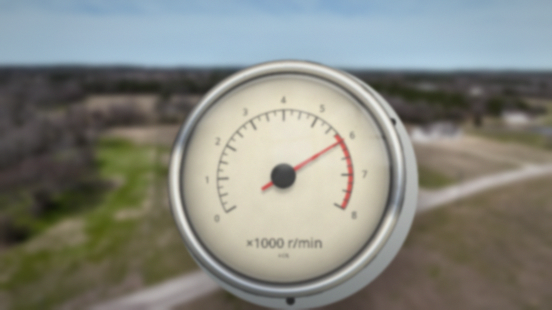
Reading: 6000; rpm
